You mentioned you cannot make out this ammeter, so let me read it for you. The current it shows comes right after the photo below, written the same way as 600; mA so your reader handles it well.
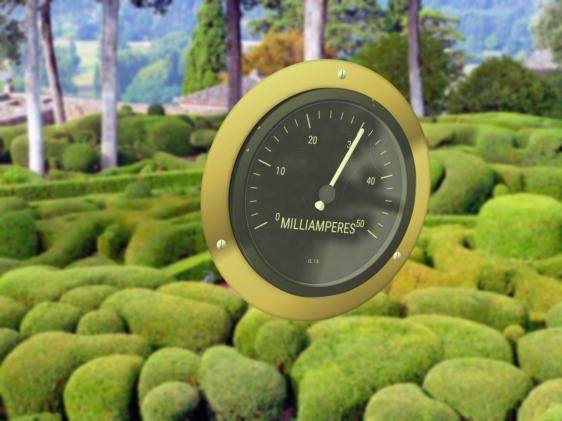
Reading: 30; mA
